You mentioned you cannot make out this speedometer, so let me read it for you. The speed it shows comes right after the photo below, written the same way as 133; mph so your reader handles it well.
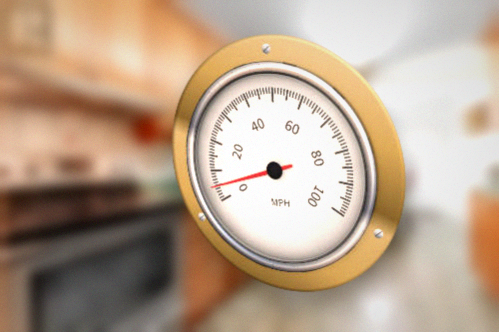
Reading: 5; mph
